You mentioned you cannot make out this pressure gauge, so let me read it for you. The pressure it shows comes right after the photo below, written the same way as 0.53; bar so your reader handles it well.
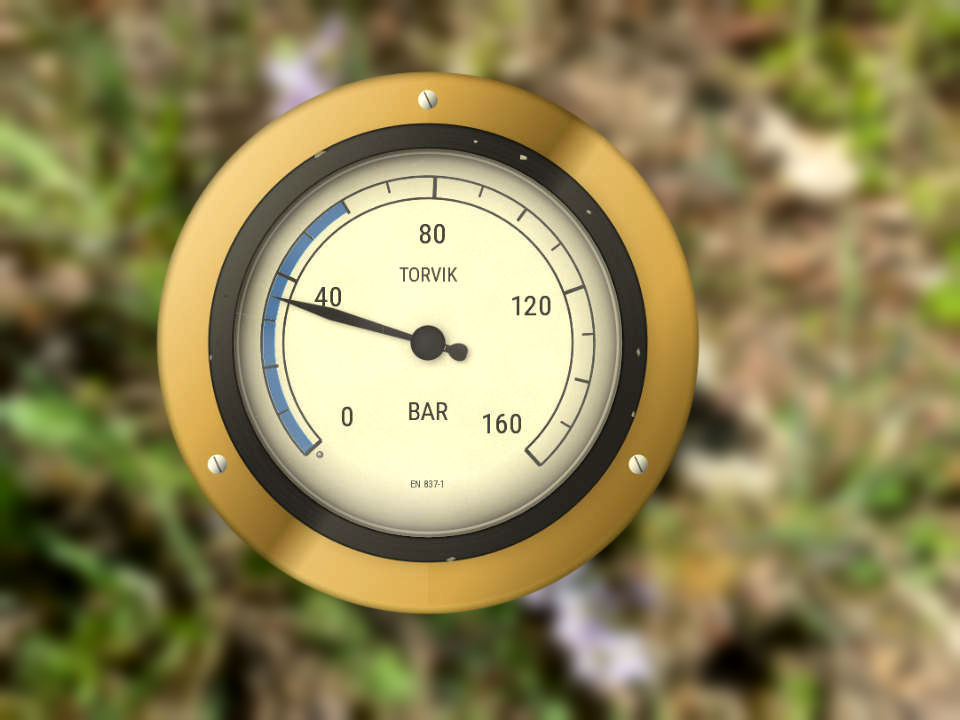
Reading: 35; bar
